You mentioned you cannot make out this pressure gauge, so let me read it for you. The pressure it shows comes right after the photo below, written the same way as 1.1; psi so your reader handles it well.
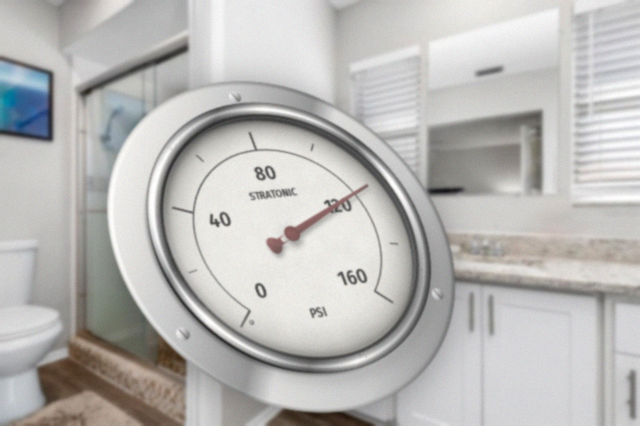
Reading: 120; psi
